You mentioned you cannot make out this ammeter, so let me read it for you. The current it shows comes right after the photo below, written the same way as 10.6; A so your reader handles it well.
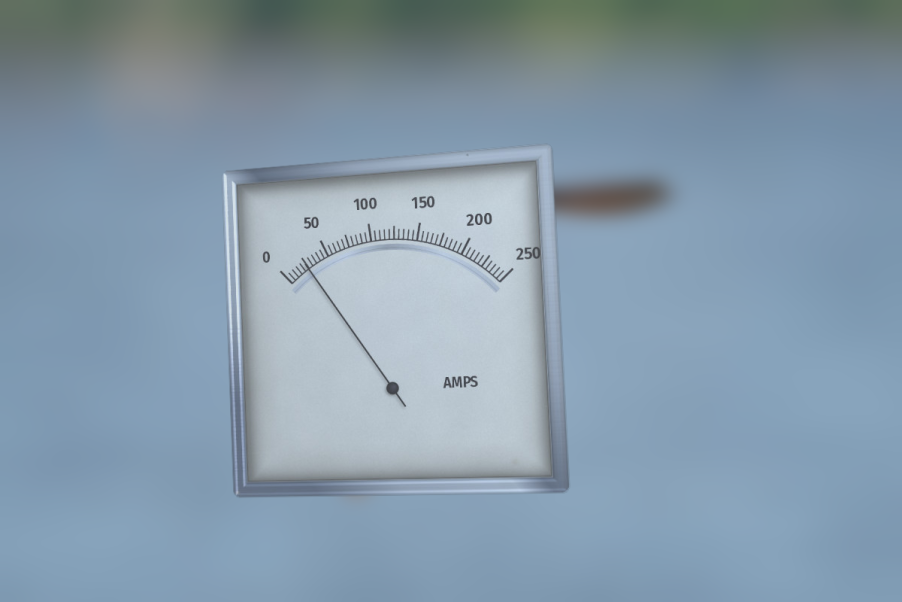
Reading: 25; A
